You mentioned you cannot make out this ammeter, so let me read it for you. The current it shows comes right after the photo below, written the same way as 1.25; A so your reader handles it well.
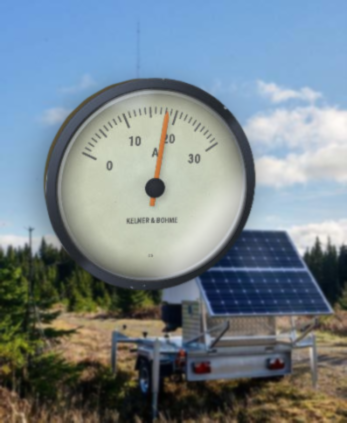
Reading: 18; A
